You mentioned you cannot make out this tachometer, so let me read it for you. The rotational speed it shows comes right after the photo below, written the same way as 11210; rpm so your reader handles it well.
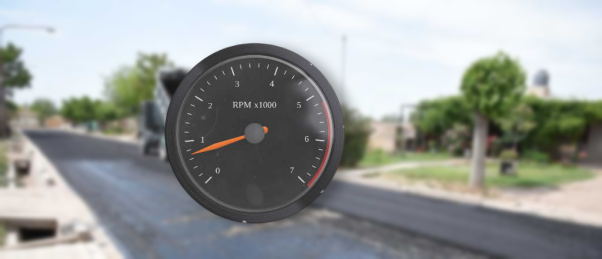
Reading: 700; rpm
